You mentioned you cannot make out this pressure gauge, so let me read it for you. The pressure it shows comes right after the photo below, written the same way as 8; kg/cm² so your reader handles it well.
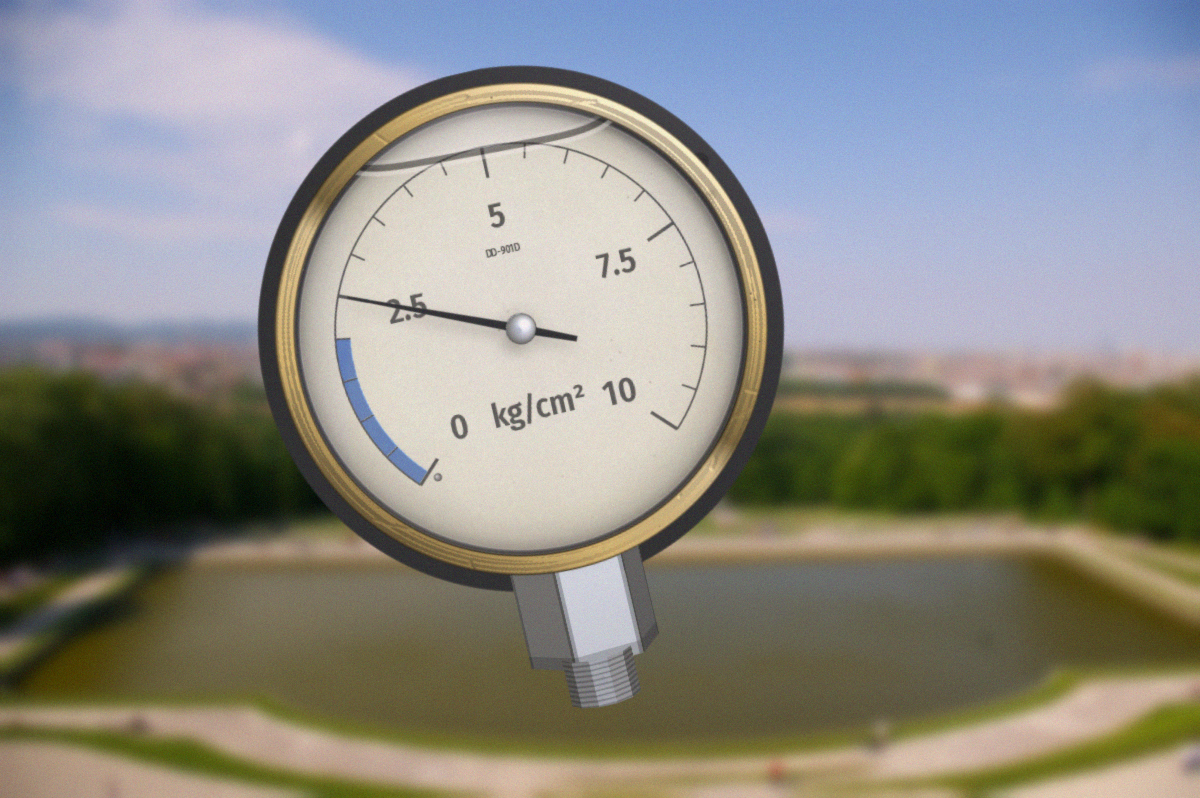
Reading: 2.5; kg/cm²
